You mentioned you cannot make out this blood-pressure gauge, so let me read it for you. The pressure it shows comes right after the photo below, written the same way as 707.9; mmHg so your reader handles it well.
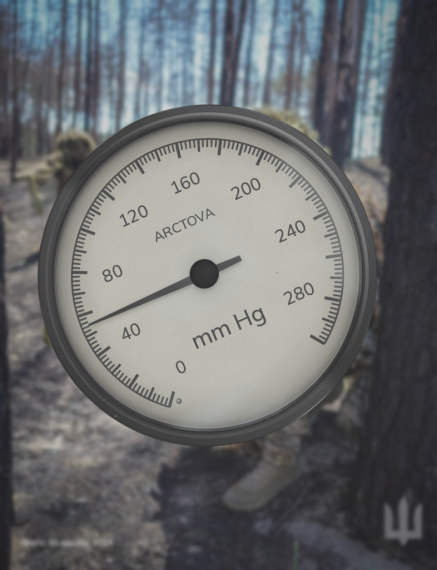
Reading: 54; mmHg
